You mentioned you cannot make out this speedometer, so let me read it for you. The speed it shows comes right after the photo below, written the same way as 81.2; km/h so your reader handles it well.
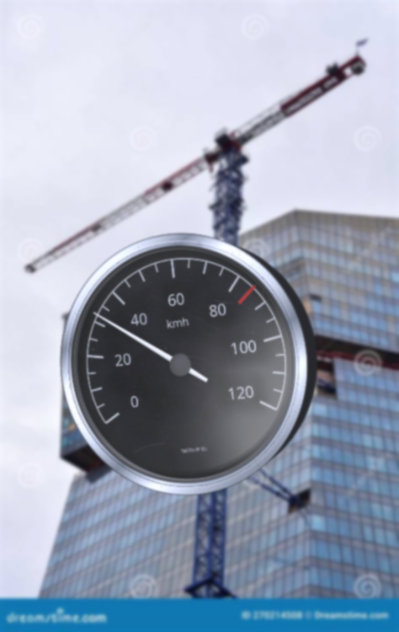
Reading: 32.5; km/h
